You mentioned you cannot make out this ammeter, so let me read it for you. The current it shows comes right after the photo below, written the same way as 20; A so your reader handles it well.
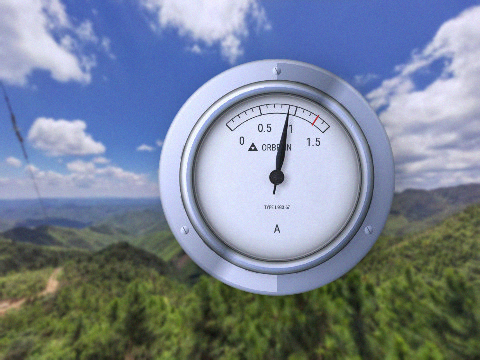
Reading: 0.9; A
